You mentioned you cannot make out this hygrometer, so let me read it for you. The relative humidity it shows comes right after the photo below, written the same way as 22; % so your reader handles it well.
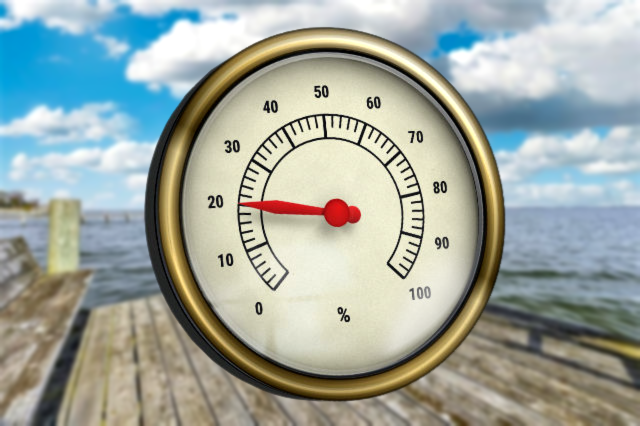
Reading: 20; %
